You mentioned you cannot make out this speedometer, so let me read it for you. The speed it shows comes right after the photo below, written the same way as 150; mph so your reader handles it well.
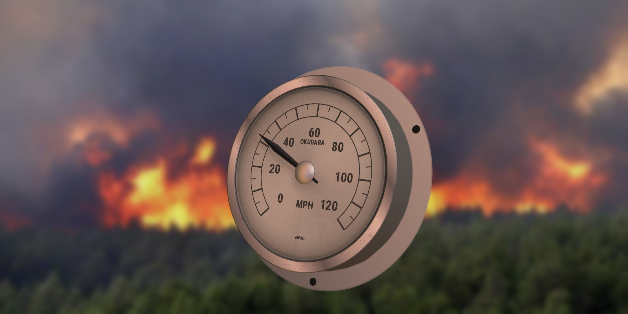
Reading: 32.5; mph
